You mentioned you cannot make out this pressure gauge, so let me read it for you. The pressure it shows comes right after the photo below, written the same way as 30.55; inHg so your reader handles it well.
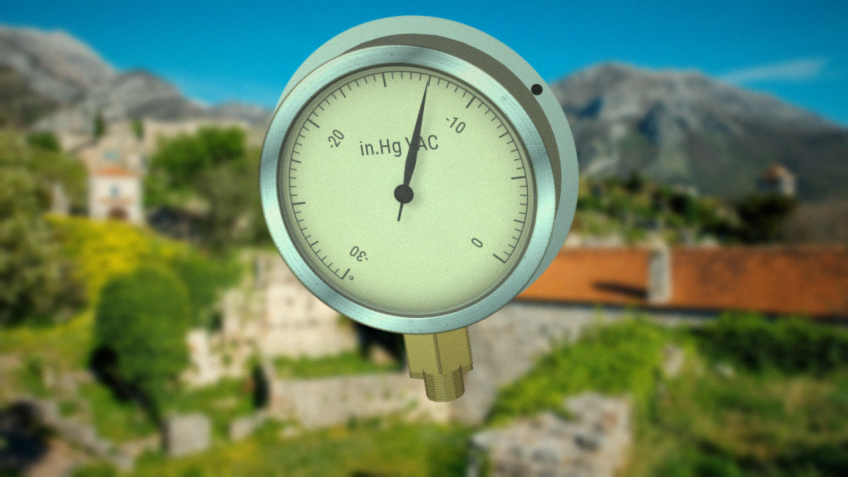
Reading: -12.5; inHg
